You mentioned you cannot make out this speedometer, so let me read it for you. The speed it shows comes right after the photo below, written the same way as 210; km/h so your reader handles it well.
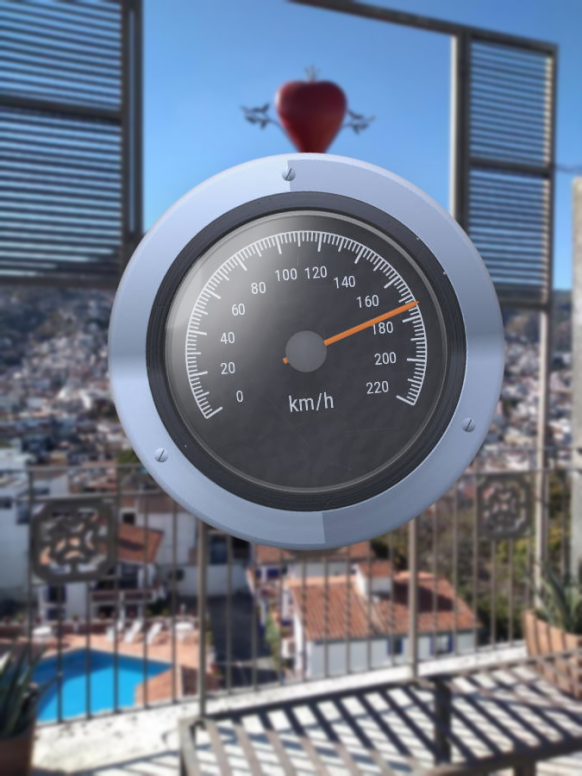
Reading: 174; km/h
